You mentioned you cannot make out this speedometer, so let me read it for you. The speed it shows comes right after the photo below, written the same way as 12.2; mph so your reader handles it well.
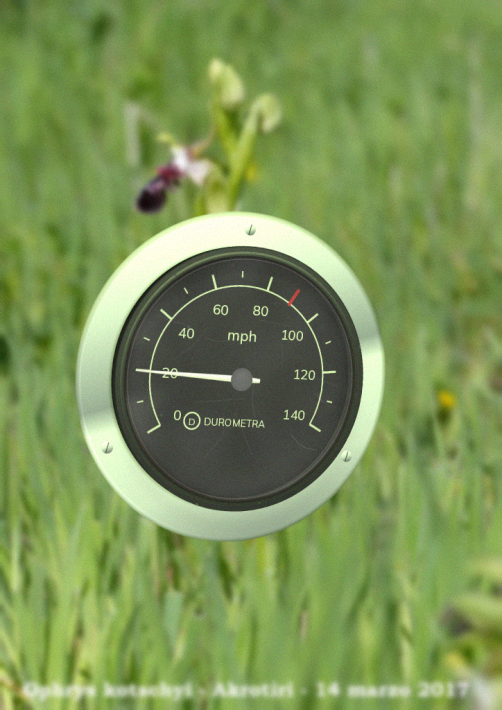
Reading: 20; mph
